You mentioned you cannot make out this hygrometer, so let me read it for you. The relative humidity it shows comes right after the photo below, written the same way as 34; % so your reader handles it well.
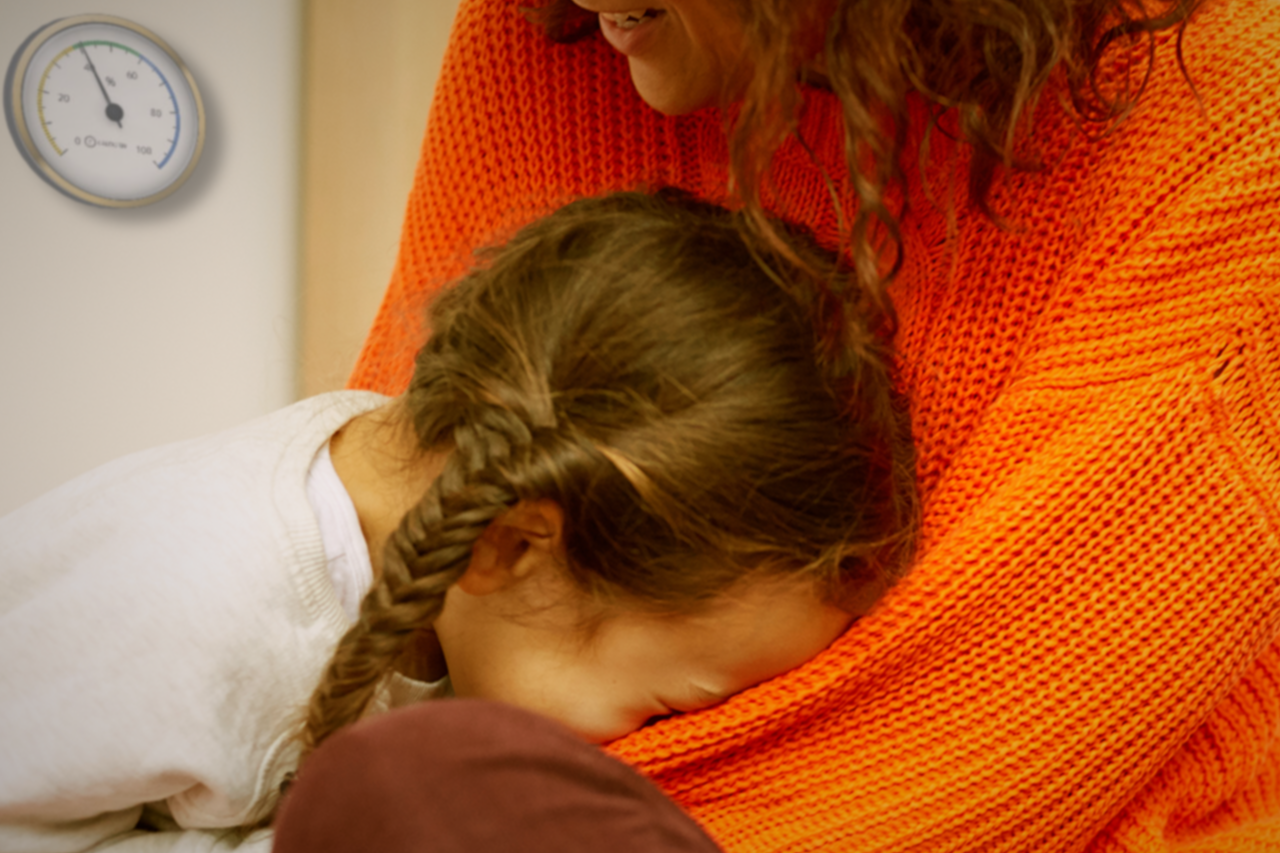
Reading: 40; %
